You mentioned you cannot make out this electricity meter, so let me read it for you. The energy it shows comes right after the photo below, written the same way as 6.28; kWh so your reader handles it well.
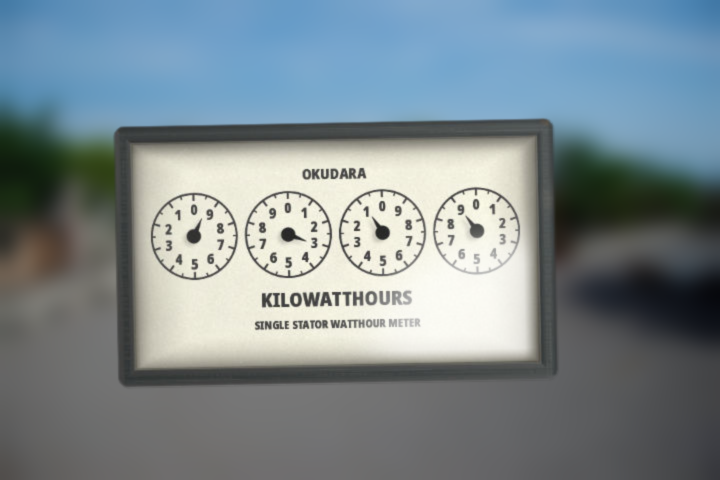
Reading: 9309; kWh
